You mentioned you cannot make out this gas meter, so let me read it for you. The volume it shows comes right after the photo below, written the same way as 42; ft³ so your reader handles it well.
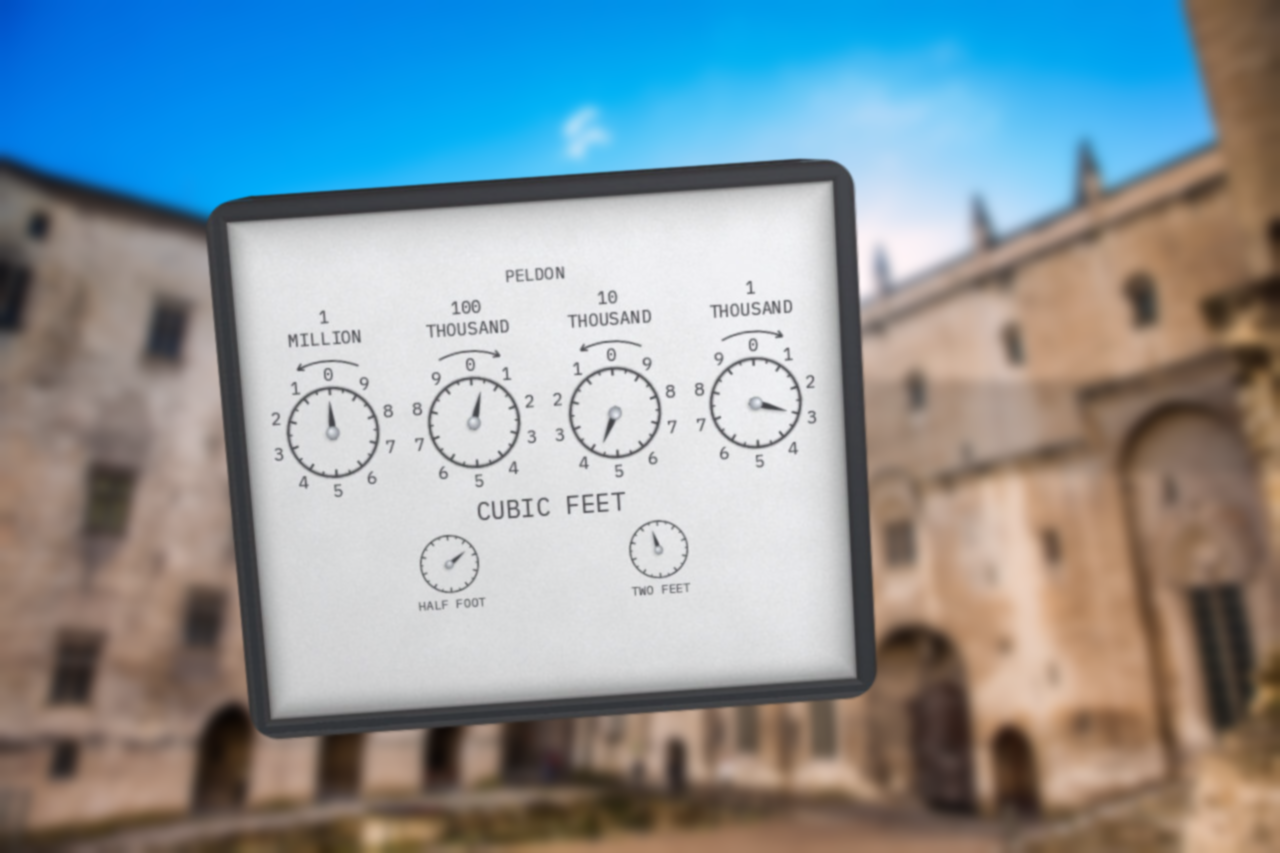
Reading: 4300; ft³
